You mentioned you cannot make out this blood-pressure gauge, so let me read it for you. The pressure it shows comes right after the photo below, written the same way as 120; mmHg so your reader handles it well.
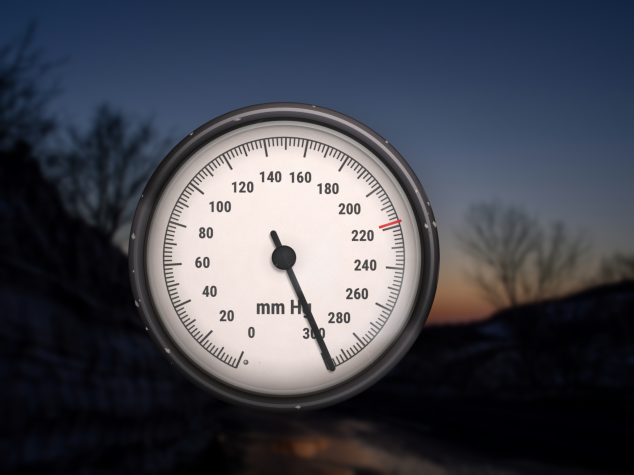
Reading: 298; mmHg
